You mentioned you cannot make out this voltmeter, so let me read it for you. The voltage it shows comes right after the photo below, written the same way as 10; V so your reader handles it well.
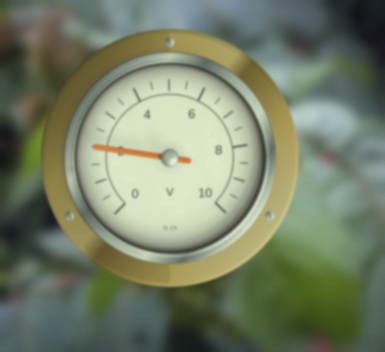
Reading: 2; V
